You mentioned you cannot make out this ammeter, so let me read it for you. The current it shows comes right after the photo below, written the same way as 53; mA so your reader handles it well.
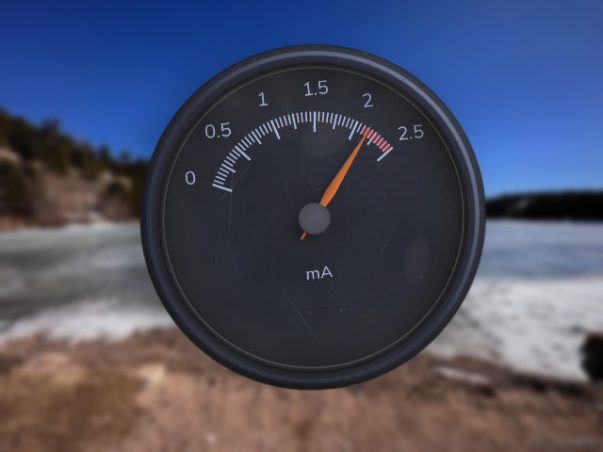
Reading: 2.15; mA
